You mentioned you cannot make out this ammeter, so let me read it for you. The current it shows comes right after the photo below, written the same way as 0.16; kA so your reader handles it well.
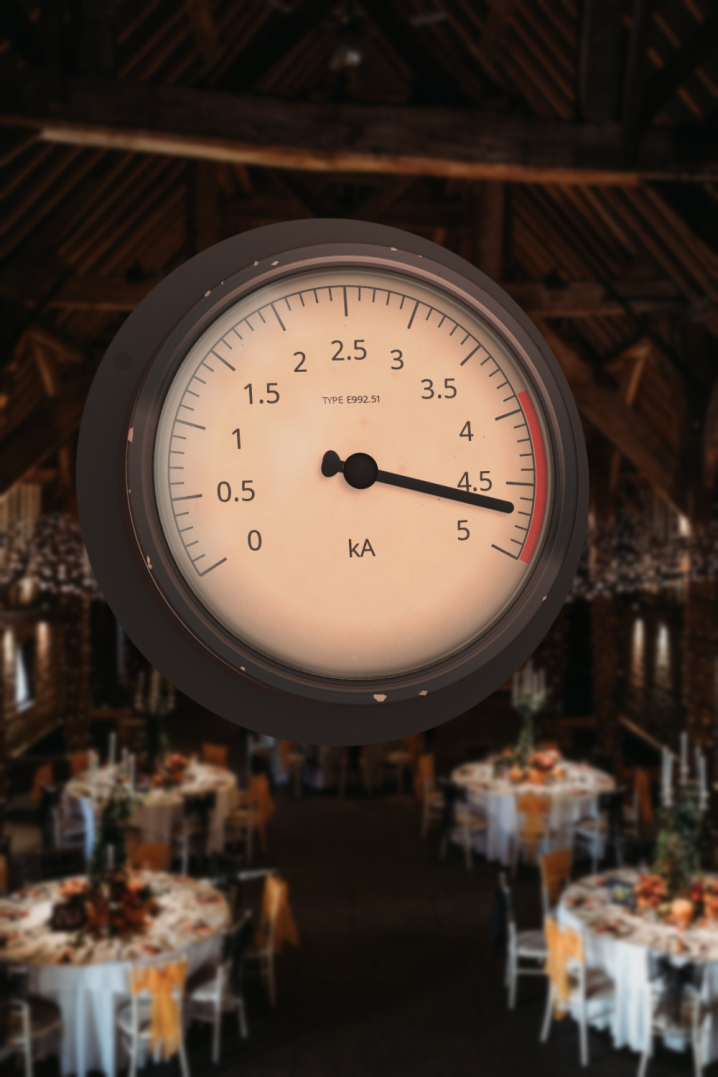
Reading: 4.7; kA
